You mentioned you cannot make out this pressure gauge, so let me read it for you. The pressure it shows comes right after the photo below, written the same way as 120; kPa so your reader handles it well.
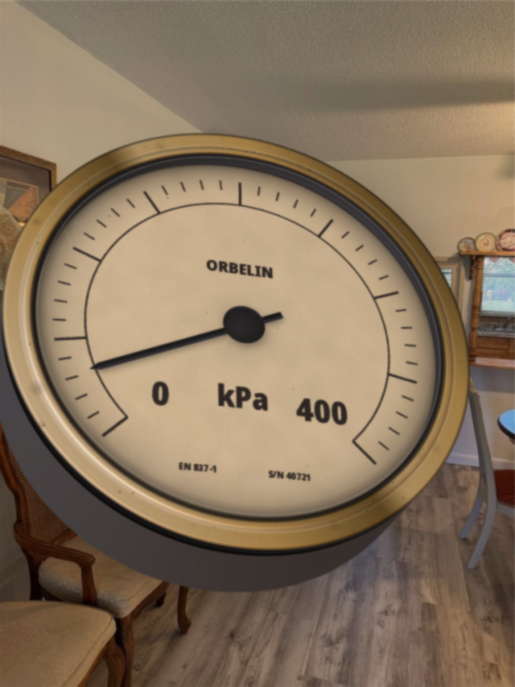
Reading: 30; kPa
